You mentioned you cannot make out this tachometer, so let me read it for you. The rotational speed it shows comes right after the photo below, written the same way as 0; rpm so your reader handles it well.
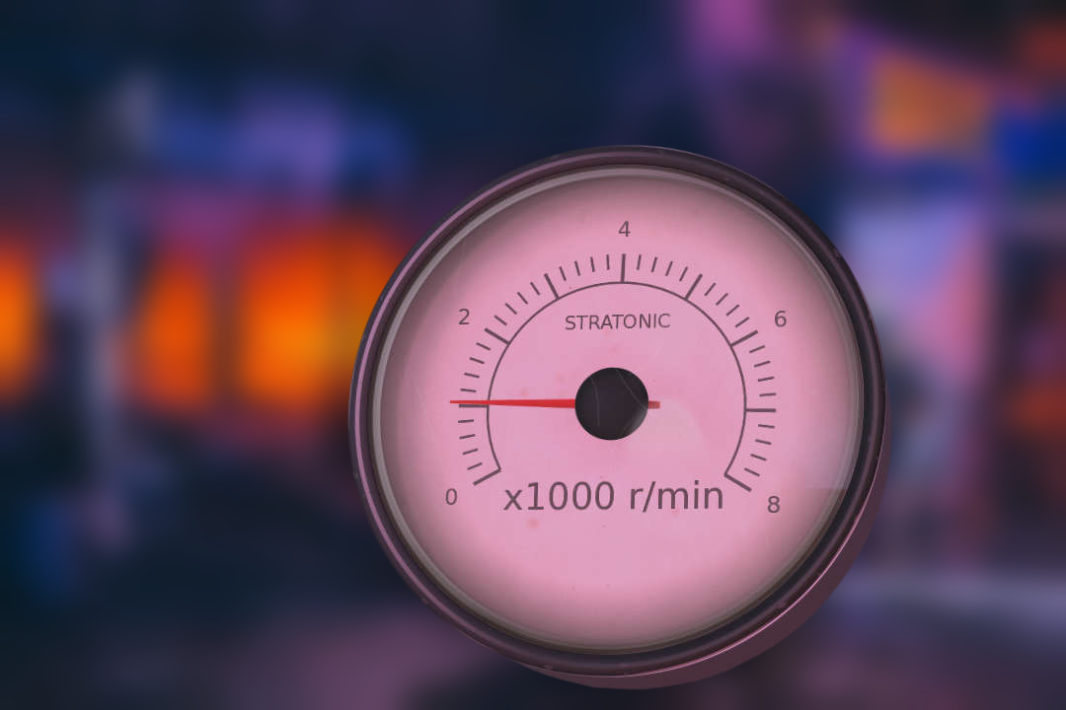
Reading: 1000; rpm
